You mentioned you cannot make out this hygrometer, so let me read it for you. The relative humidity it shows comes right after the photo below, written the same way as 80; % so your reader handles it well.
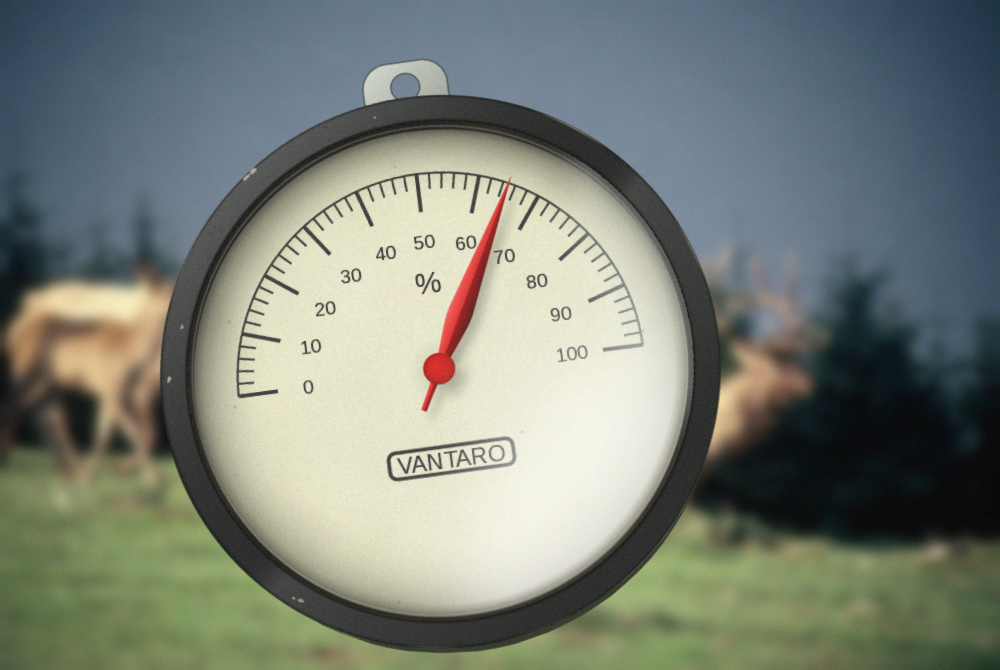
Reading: 65; %
